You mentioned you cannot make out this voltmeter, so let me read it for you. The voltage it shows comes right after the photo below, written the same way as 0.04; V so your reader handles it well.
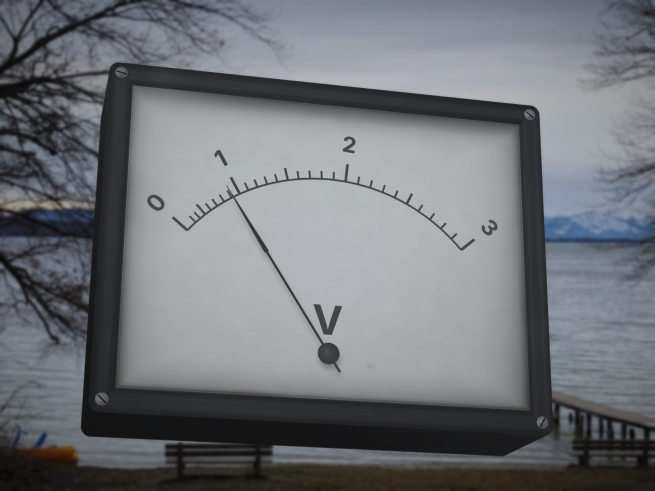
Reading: 0.9; V
